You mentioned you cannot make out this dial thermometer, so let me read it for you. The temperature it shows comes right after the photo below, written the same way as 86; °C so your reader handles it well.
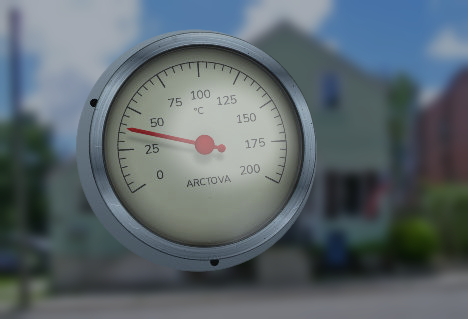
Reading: 37.5; °C
